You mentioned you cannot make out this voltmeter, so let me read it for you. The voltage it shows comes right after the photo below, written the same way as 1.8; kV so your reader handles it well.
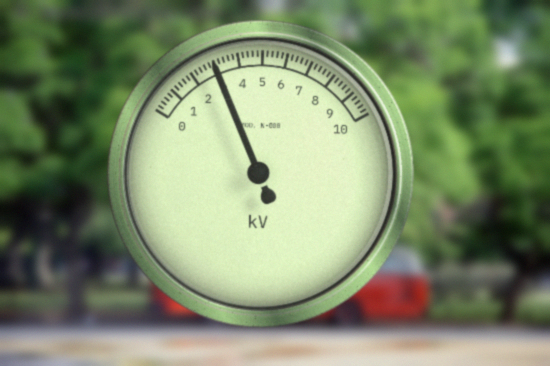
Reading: 3; kV
